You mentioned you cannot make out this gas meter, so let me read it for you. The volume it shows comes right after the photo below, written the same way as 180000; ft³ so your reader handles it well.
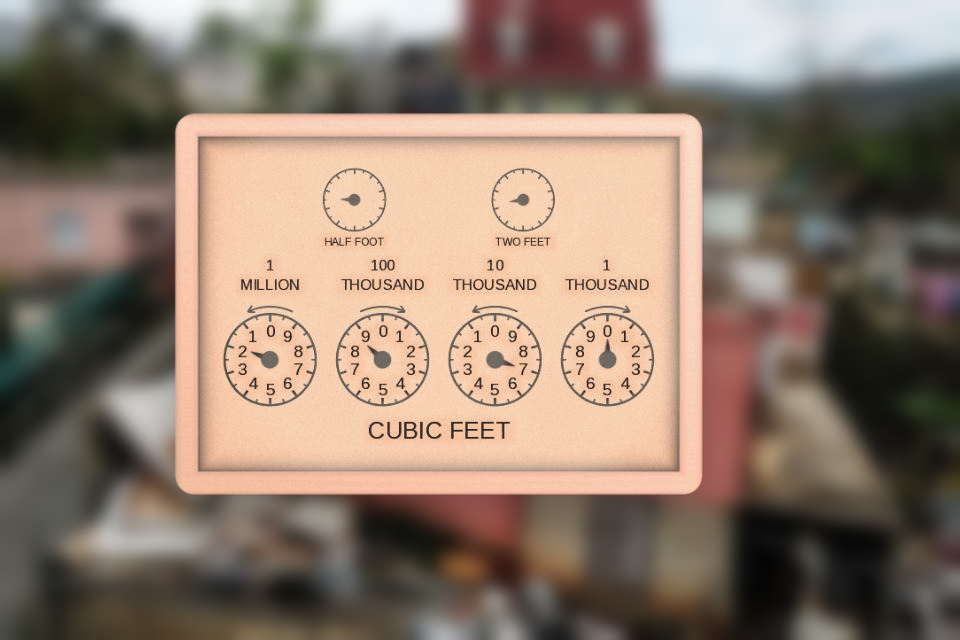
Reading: 187000; ft³
